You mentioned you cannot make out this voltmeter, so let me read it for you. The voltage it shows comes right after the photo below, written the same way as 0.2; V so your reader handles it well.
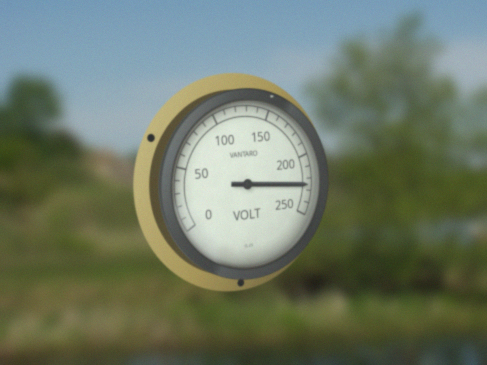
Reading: 225; V
